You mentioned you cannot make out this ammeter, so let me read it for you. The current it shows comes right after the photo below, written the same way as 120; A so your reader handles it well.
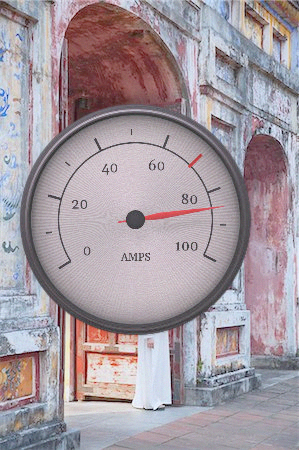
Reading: 85; A
